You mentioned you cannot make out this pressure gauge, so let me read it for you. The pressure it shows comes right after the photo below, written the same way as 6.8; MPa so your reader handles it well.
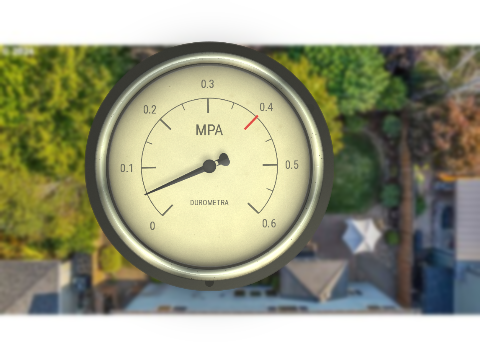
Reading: 0.05; MPa
